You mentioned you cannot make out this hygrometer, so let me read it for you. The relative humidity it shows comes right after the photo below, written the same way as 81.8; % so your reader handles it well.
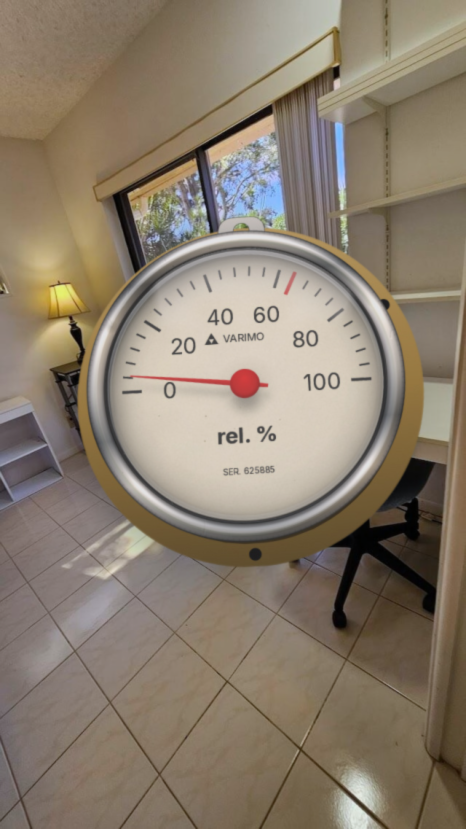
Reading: 4; %
